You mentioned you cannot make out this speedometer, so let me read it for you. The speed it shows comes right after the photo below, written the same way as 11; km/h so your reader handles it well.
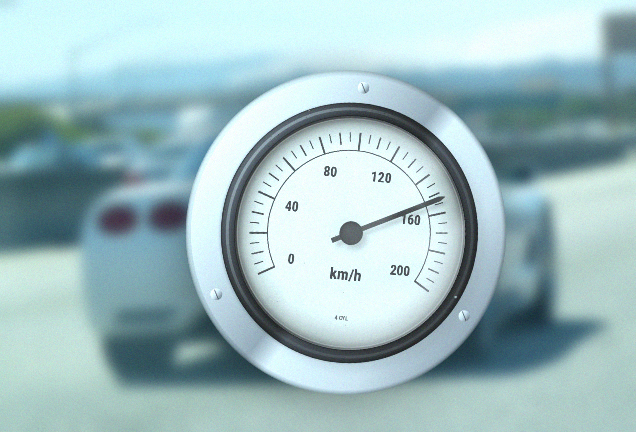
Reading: 152.5; km/h
